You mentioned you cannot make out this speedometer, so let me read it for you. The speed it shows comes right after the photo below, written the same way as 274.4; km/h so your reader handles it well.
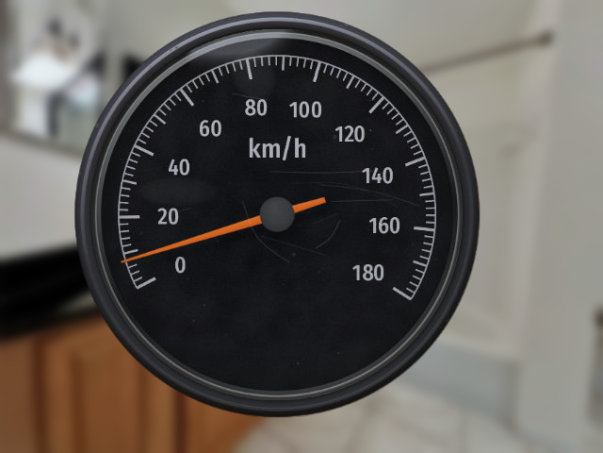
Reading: 8; km/h
